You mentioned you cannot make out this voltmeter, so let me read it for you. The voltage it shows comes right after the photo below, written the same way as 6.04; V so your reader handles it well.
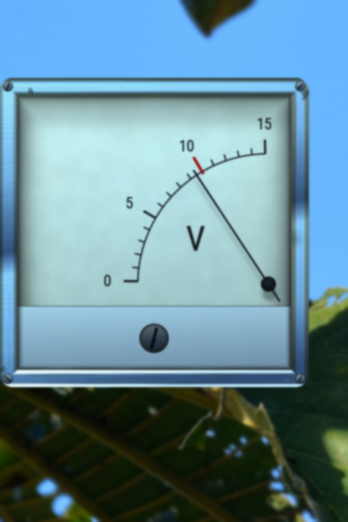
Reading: 9.5; V
